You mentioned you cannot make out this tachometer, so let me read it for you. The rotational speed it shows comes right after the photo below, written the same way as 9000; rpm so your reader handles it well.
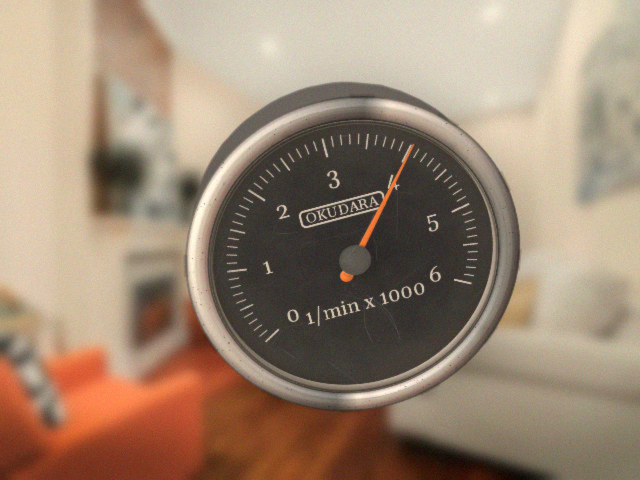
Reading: 4000; rpm
